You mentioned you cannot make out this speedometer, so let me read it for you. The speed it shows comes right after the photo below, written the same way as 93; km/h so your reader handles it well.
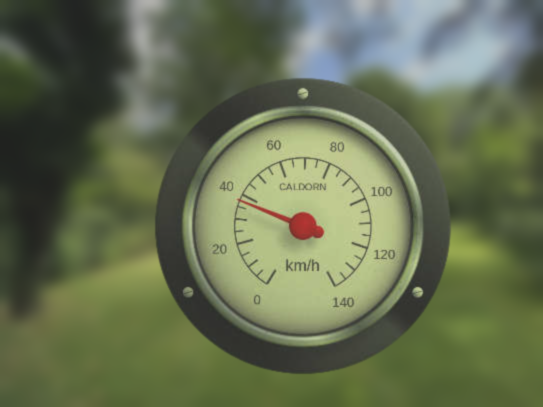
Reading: 37.5; km/h
